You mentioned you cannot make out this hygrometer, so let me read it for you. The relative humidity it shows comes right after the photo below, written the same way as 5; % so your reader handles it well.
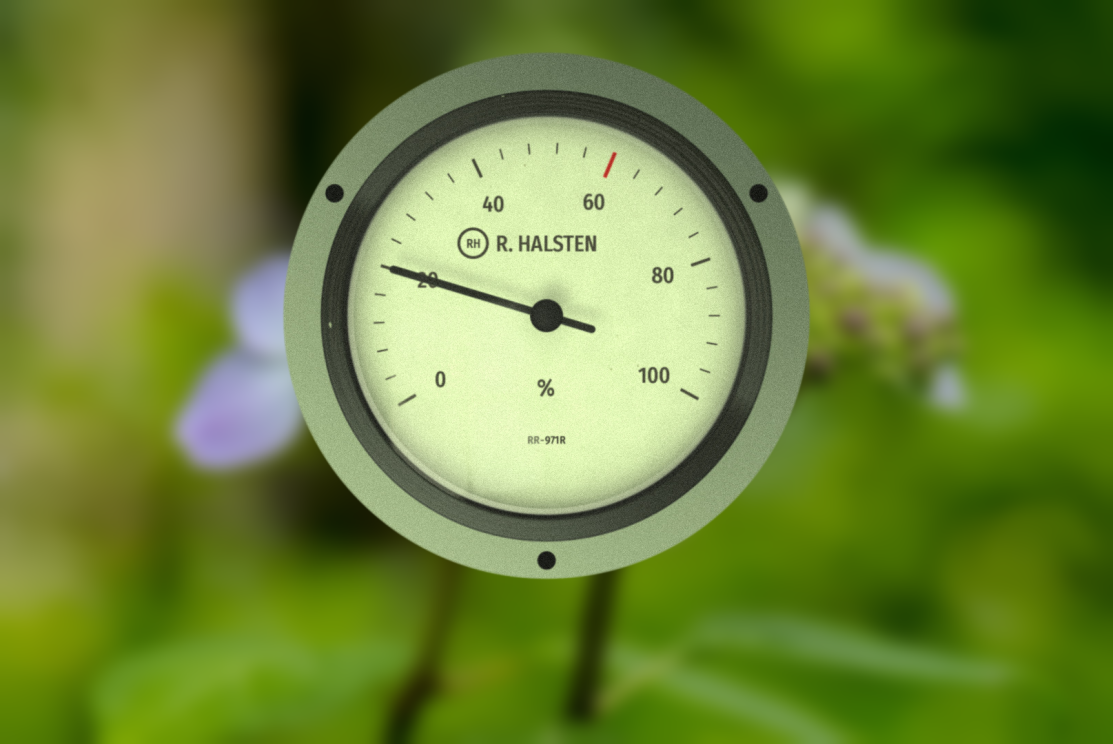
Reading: 20; %
